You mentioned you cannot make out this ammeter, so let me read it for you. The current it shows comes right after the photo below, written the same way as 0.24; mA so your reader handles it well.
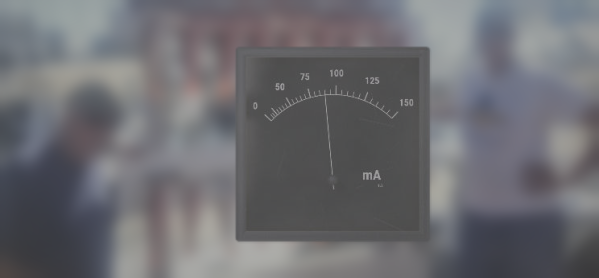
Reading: 90; mA
